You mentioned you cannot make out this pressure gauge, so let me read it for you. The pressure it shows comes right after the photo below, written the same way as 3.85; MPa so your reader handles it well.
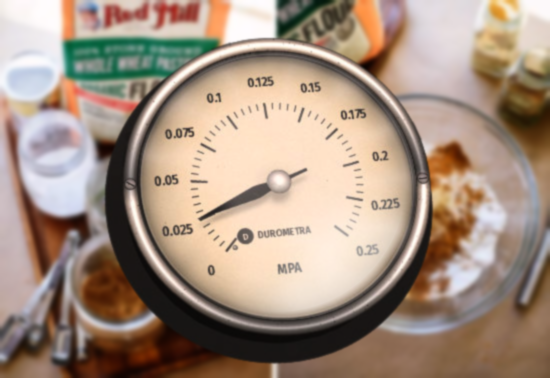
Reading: 0.025; MPa
